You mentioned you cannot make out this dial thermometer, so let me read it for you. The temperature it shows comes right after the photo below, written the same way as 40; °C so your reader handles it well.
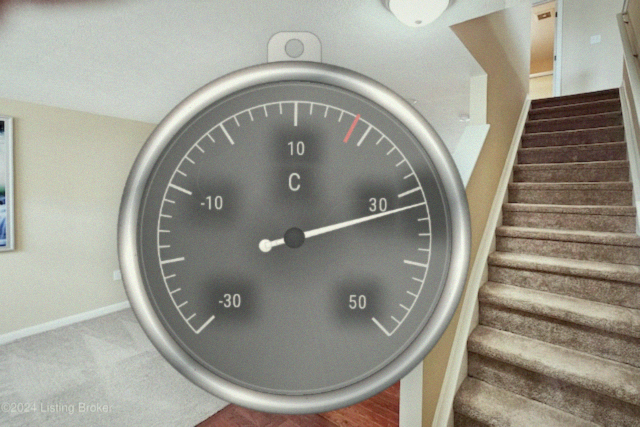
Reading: 32; °C
